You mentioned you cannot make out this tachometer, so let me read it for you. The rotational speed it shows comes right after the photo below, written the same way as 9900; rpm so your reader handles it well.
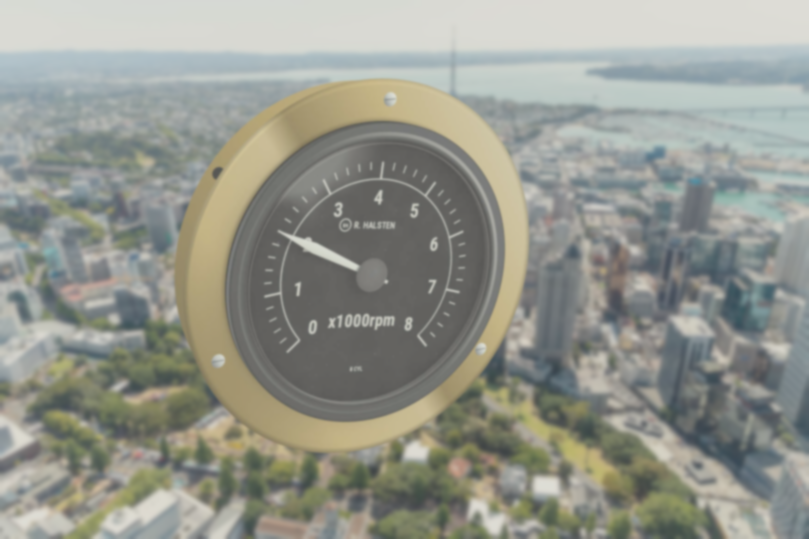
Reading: 2000; rpm
